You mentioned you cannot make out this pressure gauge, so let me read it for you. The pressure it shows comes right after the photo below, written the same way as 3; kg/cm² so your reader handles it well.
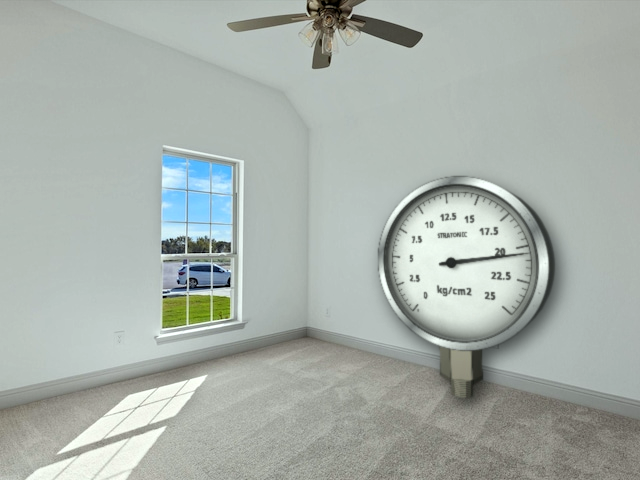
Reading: 20.5; kg/cm²
